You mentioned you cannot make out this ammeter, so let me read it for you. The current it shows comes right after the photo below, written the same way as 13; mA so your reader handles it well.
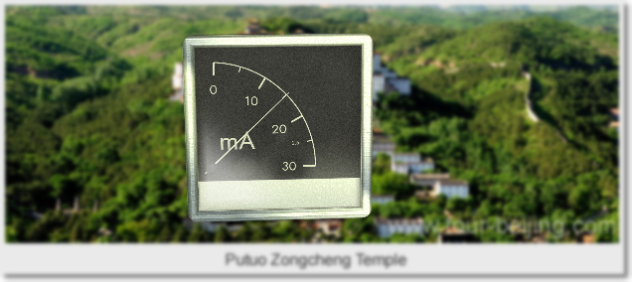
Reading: 15; mA
